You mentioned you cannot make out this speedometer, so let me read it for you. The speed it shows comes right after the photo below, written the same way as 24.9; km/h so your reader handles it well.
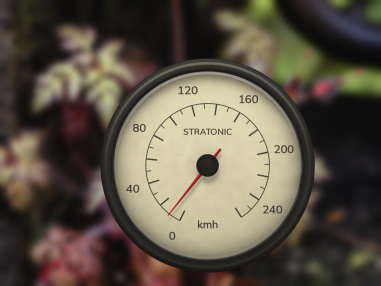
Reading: 10; km/h
